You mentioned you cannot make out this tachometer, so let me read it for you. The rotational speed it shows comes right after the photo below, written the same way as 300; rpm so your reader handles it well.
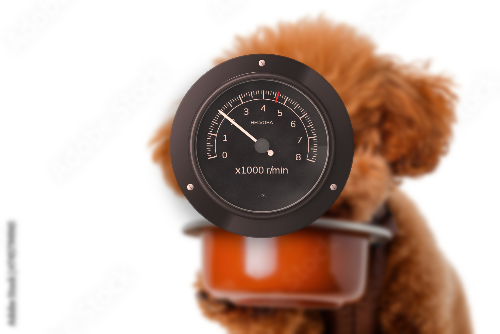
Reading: 2000; rpm
